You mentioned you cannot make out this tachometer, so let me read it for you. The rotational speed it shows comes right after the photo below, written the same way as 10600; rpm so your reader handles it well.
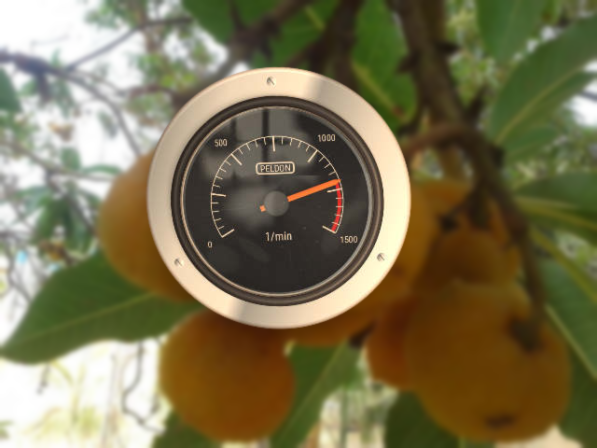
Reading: 1200; rpm
